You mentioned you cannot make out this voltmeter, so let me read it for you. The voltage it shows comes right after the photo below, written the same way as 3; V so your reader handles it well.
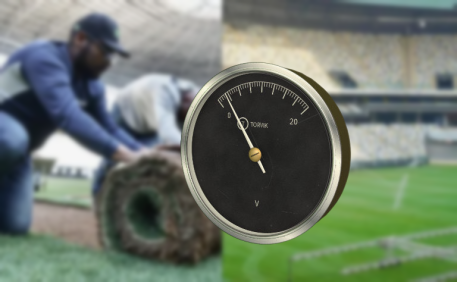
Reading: 2.5; V
